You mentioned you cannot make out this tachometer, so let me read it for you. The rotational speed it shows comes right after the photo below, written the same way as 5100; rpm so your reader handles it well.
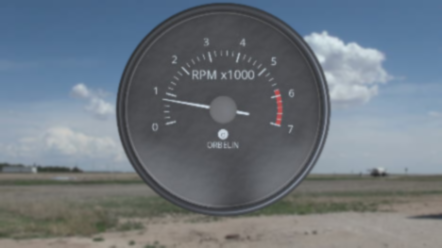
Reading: 800; rpm
